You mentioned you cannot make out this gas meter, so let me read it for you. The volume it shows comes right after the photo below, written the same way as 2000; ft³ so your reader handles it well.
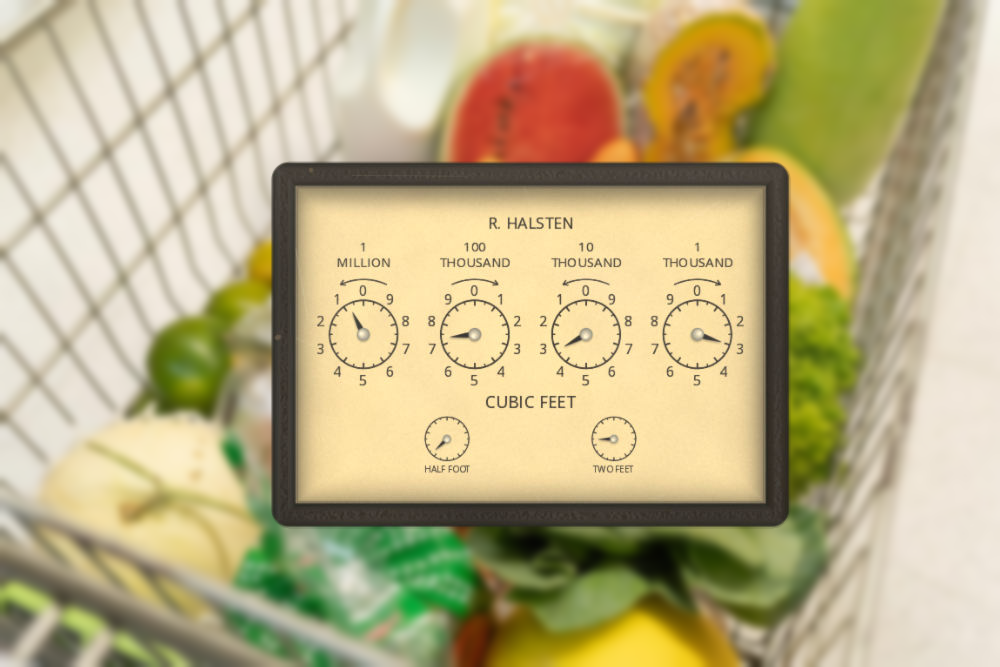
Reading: 73300; ft³
